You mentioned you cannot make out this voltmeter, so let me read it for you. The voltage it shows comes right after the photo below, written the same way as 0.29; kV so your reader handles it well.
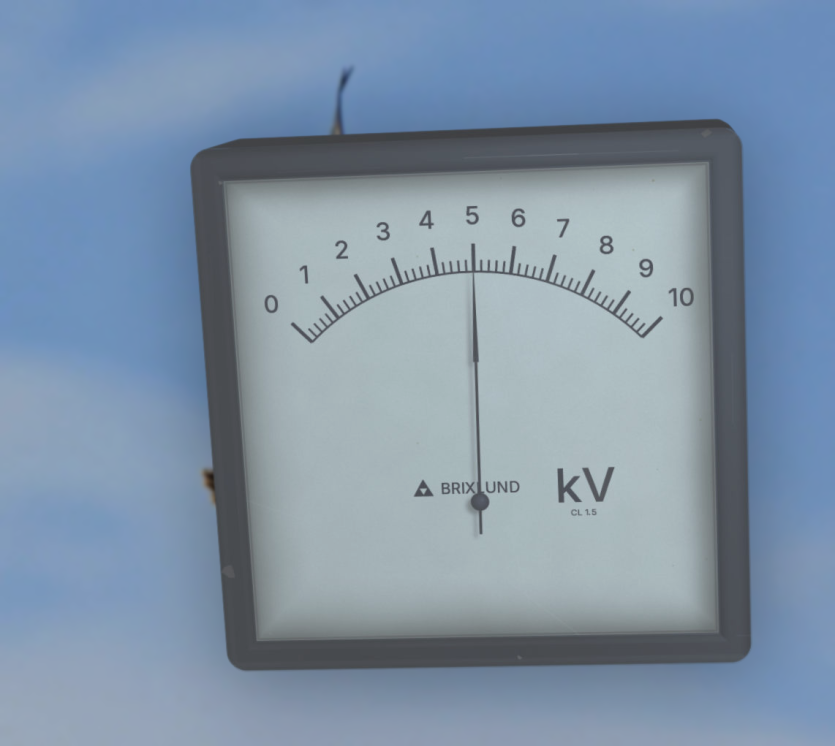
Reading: 5; kV
